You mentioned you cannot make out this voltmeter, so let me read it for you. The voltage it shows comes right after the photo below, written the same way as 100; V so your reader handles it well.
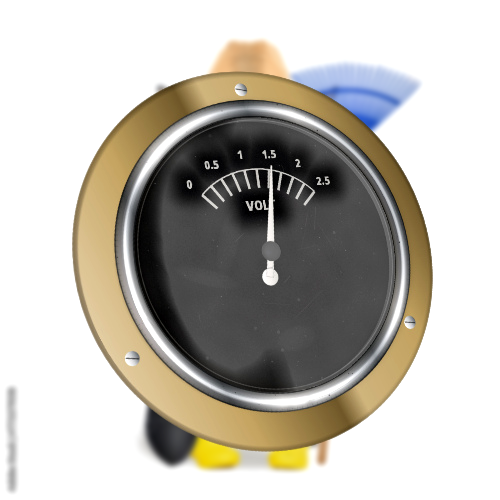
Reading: 1.5; V
